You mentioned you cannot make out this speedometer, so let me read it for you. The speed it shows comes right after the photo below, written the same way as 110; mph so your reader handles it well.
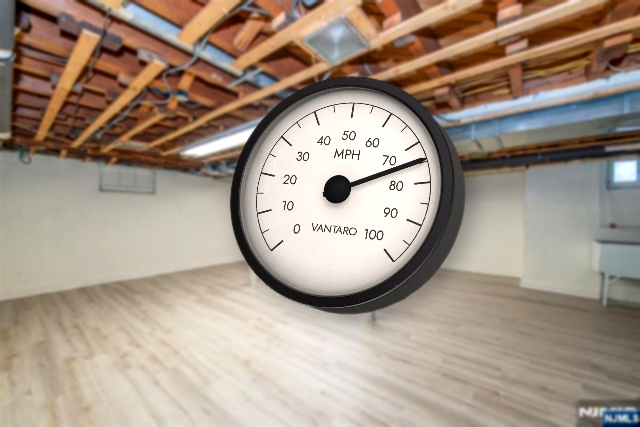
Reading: 75; mph
